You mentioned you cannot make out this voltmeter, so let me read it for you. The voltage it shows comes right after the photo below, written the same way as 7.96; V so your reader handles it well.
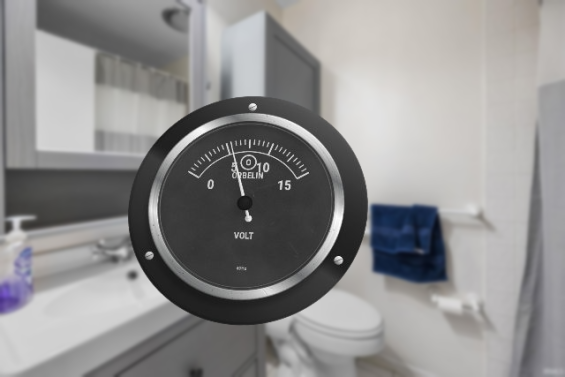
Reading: 5.5; V
